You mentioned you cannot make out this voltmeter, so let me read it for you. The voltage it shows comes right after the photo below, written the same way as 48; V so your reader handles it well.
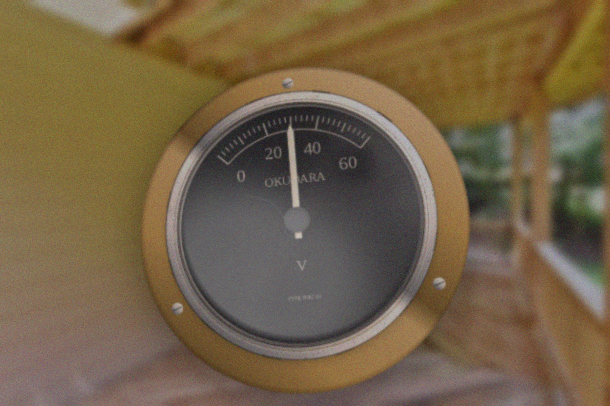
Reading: 30; V
